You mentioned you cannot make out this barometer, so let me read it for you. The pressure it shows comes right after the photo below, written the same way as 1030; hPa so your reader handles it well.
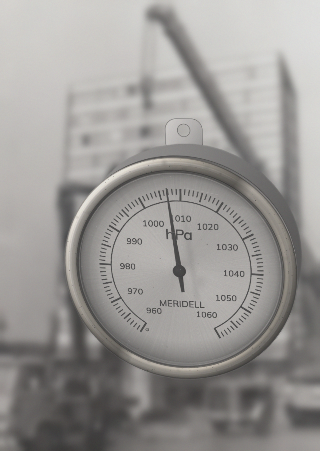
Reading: 1007; hPa
